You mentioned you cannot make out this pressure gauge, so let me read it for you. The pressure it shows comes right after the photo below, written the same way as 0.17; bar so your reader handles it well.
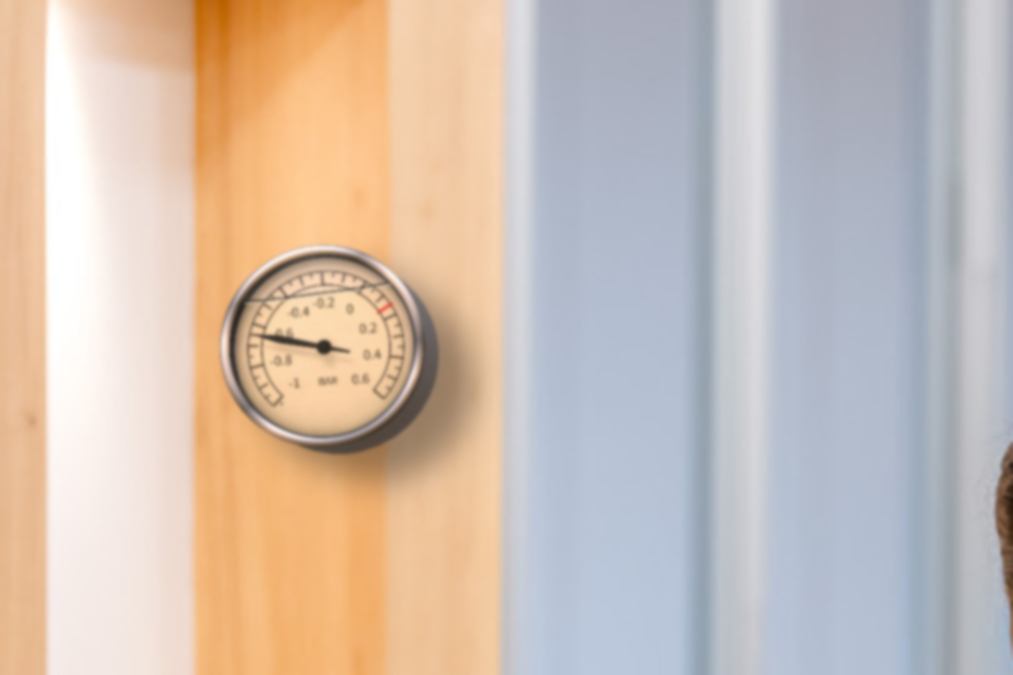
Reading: -0.65; bar
